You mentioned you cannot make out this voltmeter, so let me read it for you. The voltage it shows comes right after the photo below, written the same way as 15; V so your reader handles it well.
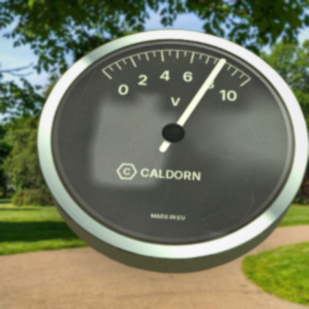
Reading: 8; V
